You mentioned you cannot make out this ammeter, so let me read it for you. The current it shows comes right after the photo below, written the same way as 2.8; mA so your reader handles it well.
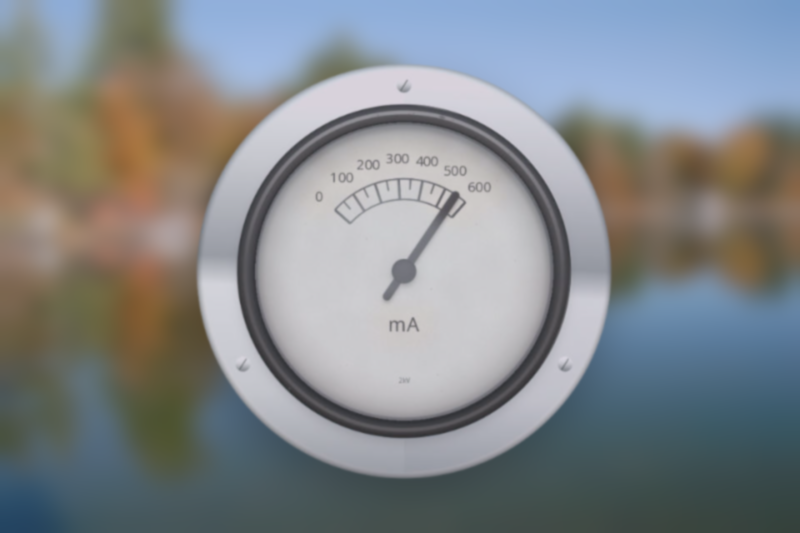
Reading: 550; mA
